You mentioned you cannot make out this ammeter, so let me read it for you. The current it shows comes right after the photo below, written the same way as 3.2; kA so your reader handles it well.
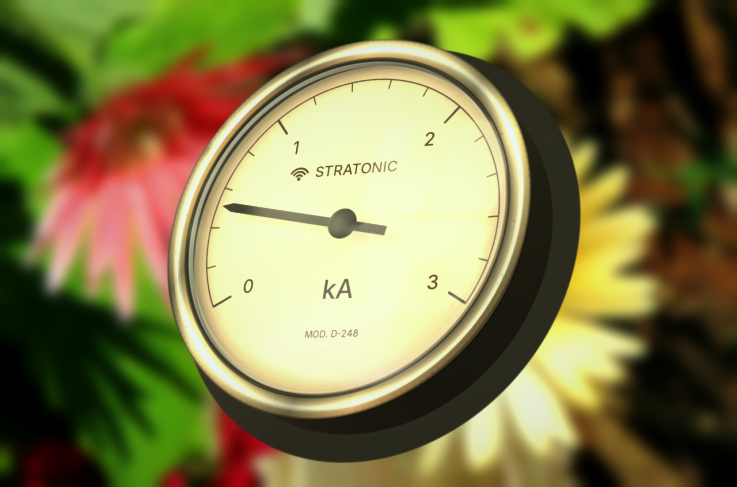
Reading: 0.5; kA
